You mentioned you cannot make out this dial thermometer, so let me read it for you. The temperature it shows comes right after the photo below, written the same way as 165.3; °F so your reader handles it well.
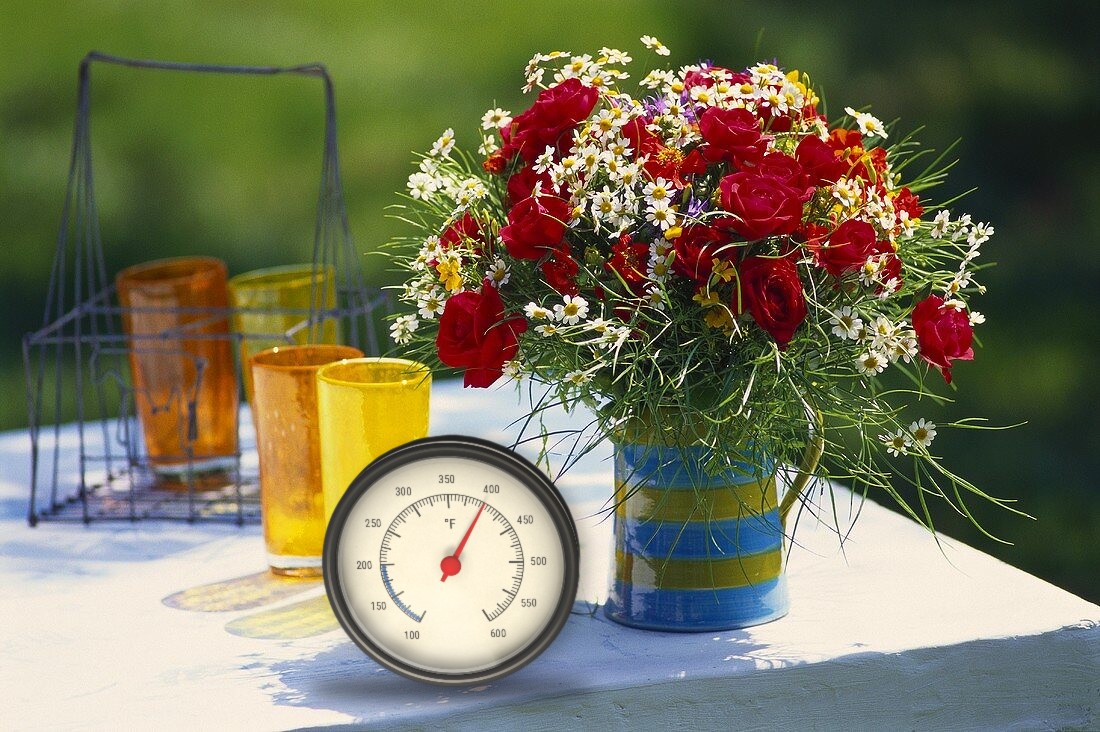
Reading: 400; °F
